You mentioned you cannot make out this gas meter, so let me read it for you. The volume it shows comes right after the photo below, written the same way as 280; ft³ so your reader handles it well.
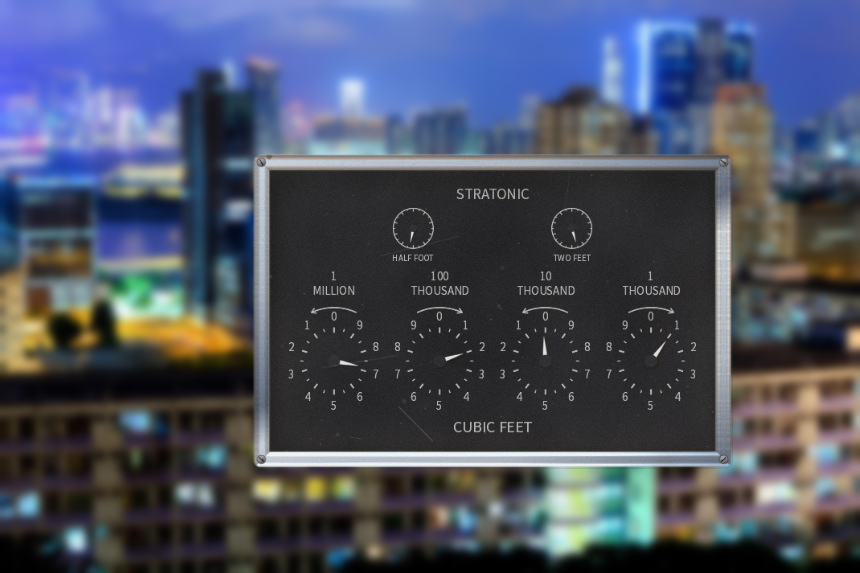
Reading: 720100; ft³
